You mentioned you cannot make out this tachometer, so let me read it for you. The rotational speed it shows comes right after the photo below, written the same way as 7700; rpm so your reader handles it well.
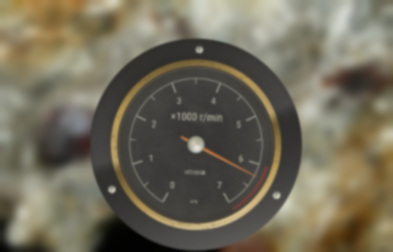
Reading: 6250; rpm
